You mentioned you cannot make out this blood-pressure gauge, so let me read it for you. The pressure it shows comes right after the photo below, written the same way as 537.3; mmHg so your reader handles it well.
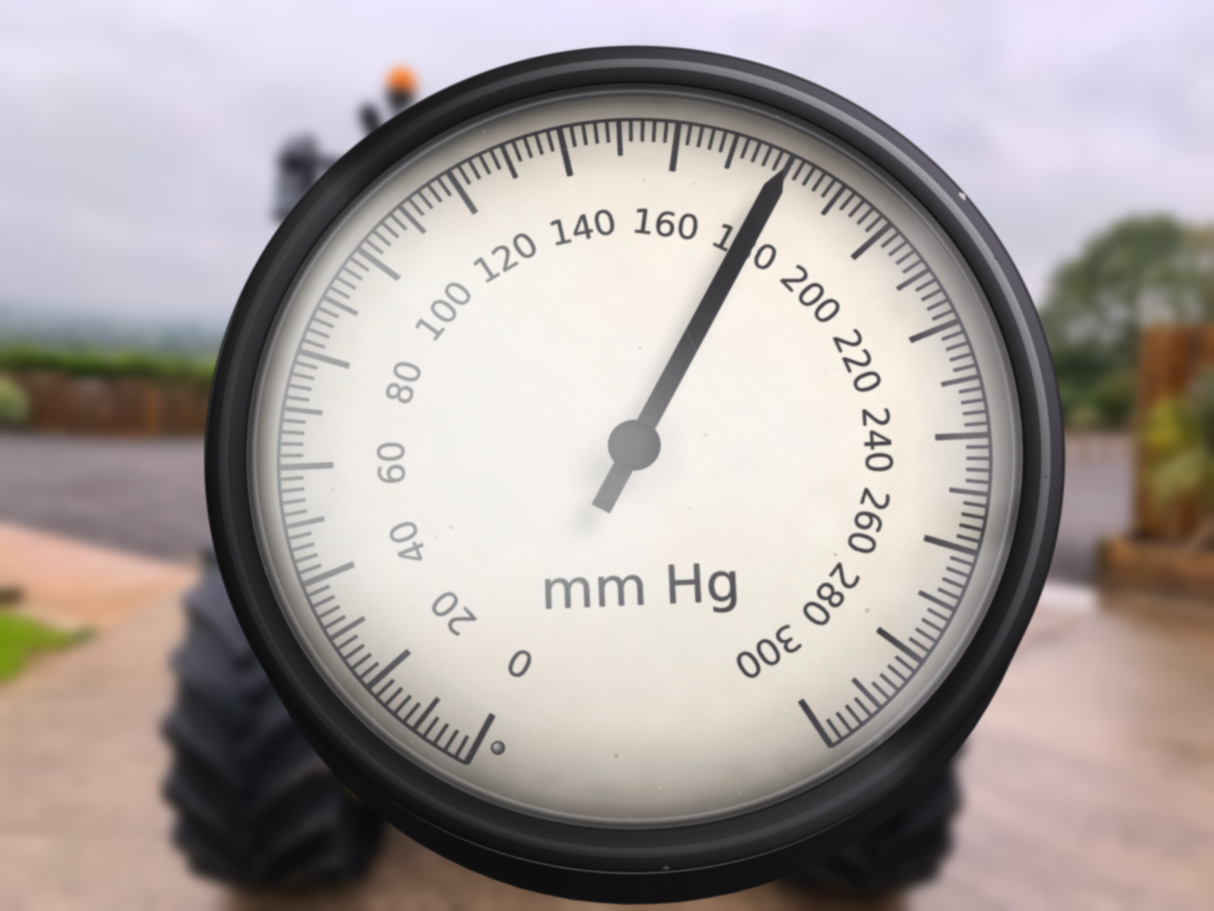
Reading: 180; mmHg
